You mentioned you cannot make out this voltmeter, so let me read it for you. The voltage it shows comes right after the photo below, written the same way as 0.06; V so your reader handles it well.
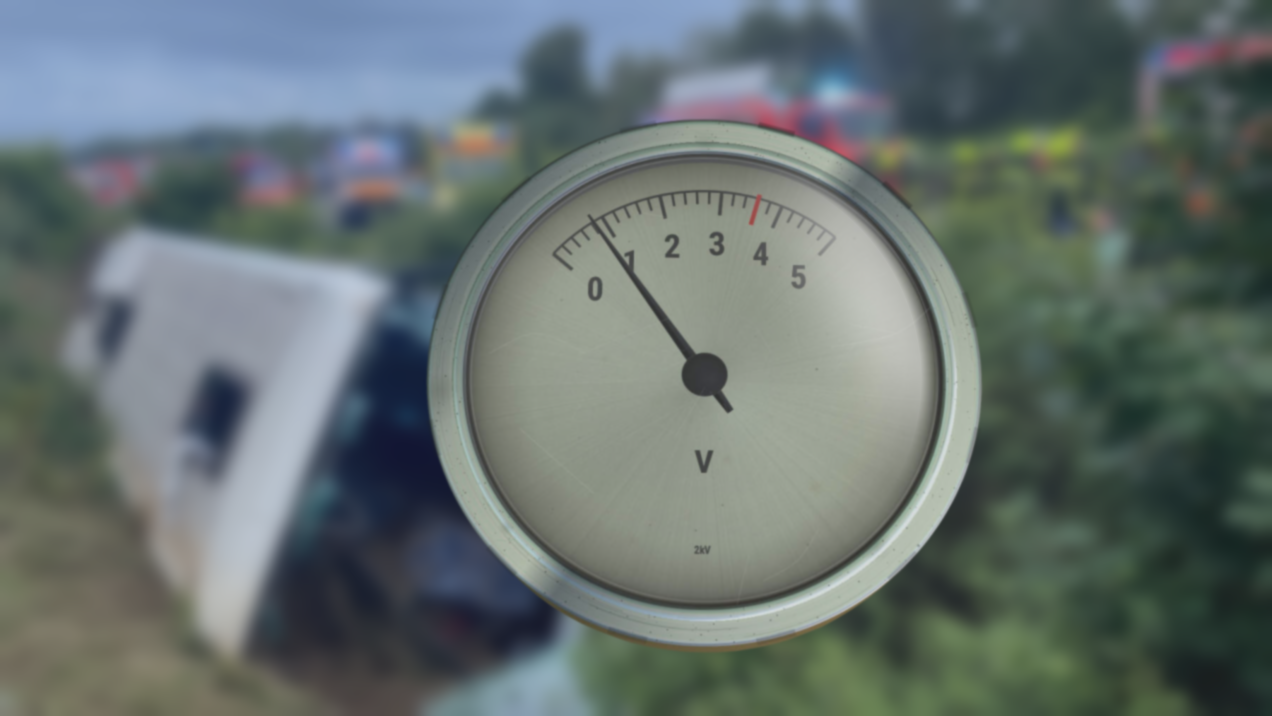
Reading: 0.8; V
